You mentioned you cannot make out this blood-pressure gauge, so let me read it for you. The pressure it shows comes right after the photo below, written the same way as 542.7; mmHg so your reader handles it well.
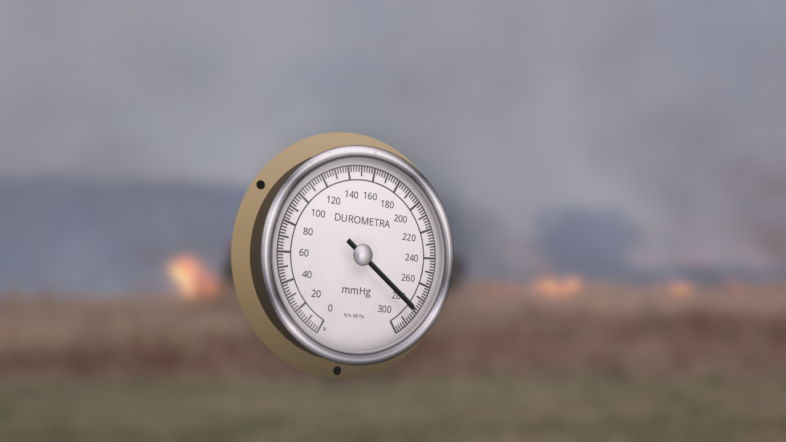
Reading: 280; mmHg
